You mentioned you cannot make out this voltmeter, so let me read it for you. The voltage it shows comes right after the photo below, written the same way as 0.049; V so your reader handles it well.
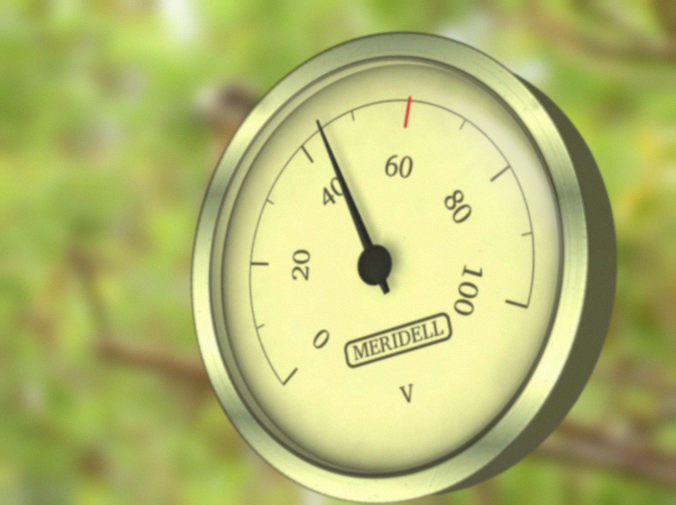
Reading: 45; V
